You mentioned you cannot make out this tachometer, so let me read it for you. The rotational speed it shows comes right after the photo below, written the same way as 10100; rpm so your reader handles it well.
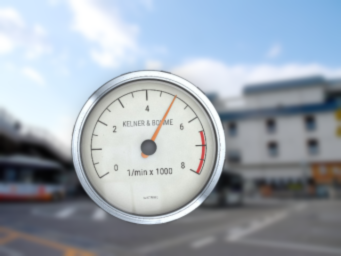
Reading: 5000; rpm
